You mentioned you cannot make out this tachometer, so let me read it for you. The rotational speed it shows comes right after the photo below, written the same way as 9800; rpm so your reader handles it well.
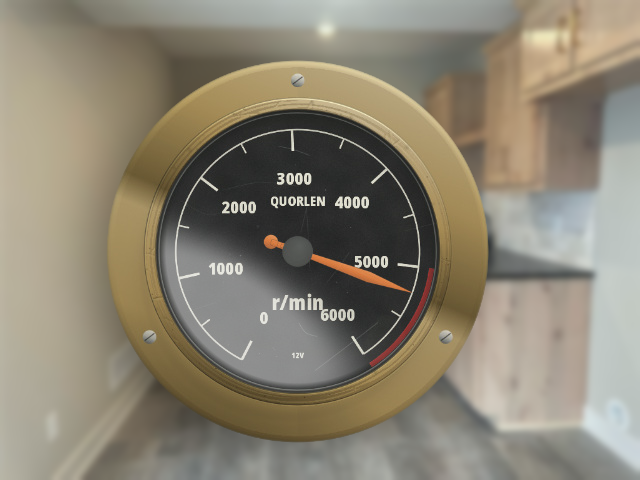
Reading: 5250; rpm
